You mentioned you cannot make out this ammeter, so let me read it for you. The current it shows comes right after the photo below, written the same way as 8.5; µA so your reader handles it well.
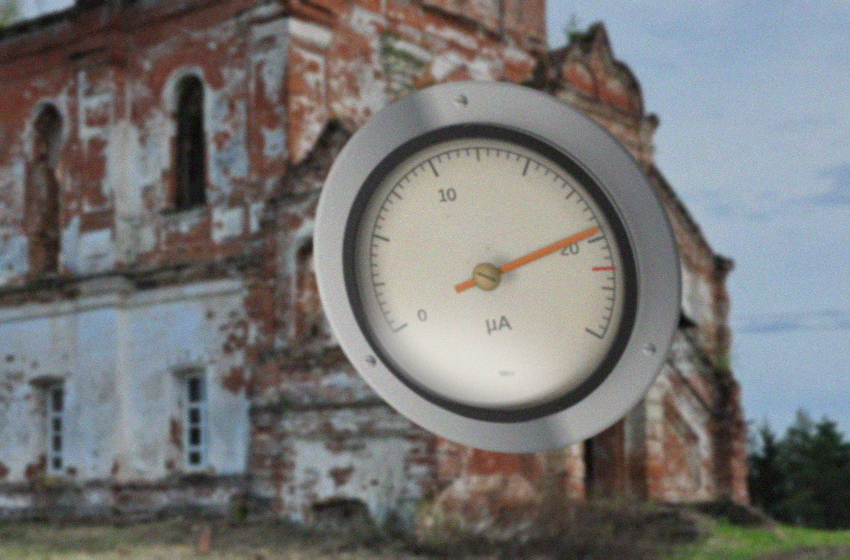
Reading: 19.5; µA
